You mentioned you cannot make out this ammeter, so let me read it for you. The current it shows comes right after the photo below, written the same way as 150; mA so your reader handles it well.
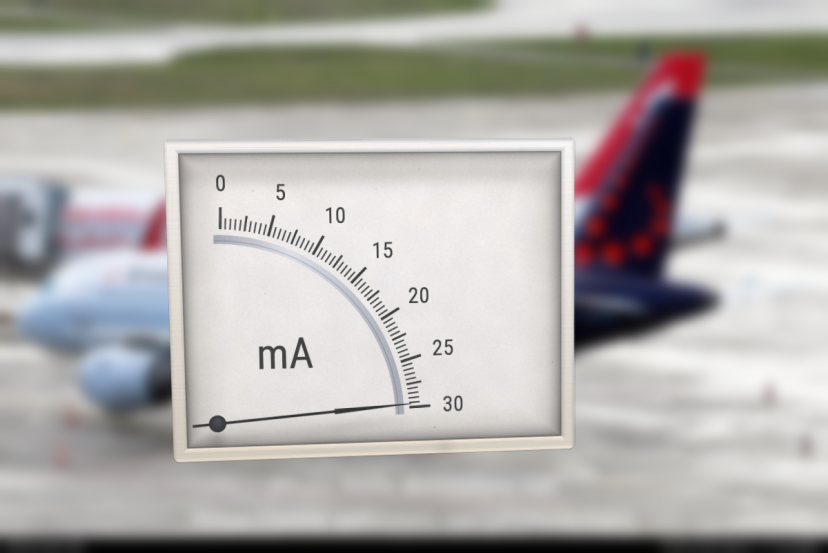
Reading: 29.5; mA
